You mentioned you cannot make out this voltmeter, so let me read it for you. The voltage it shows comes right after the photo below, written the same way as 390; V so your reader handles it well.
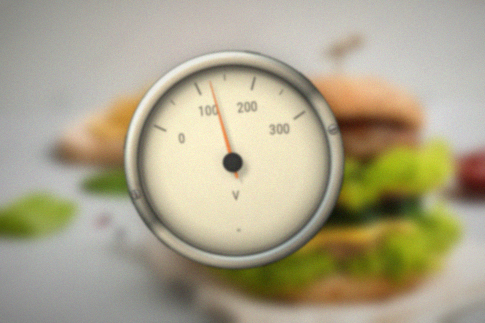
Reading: 125; V
